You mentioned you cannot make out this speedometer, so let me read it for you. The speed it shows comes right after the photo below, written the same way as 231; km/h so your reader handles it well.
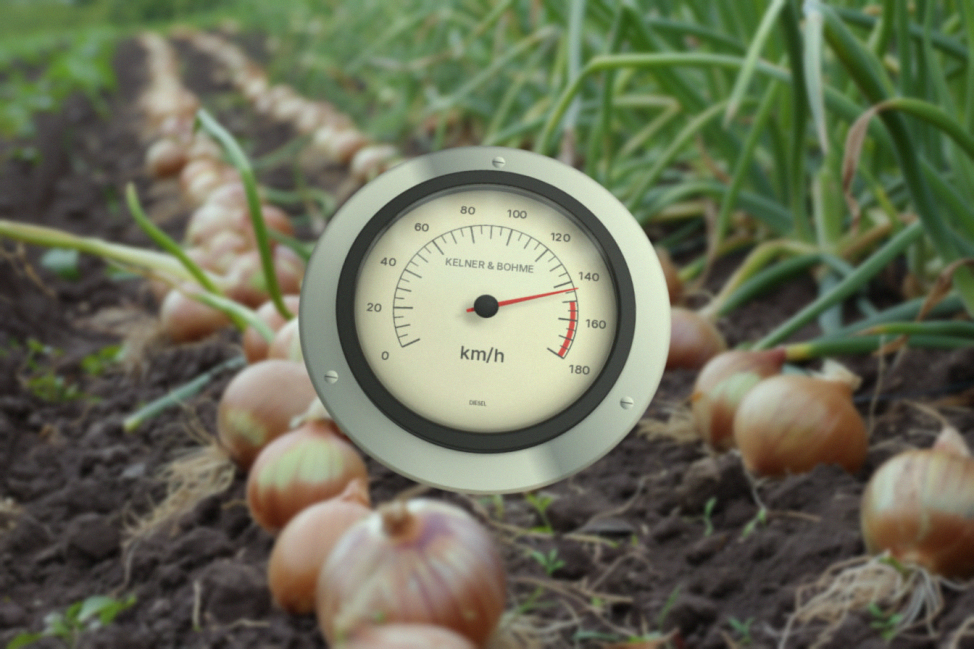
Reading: 145; km/h
